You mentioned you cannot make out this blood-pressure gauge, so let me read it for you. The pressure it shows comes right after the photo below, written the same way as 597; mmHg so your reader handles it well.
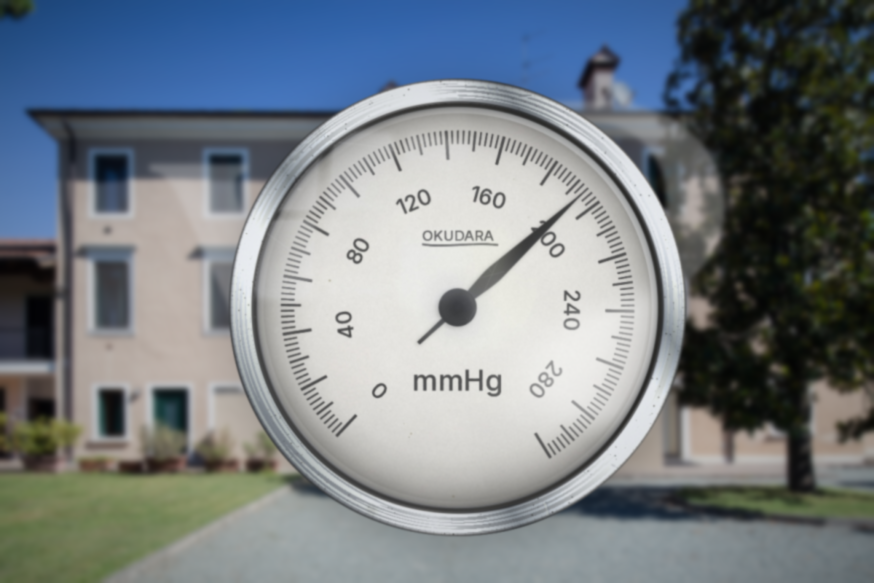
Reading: 194; mmHg
